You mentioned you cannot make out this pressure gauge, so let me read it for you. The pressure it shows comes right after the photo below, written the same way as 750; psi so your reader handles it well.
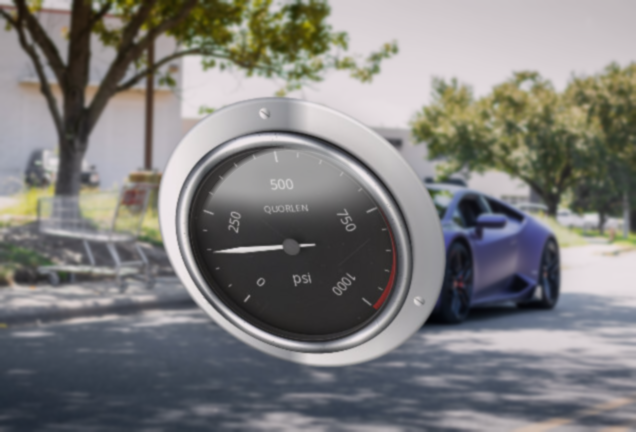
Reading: 150; psi
